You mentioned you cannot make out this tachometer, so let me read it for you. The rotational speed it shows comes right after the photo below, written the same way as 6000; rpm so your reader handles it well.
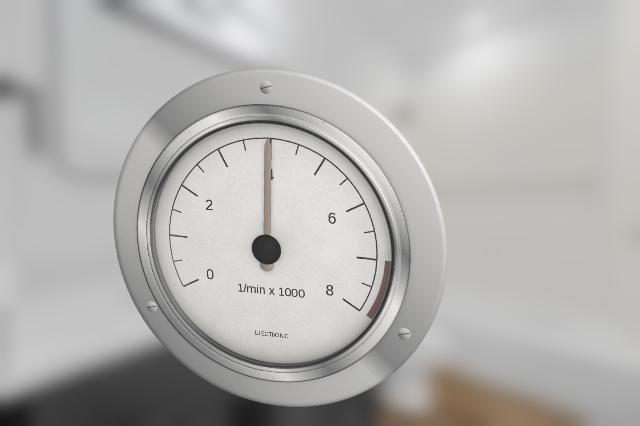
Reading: 4000; rpm
